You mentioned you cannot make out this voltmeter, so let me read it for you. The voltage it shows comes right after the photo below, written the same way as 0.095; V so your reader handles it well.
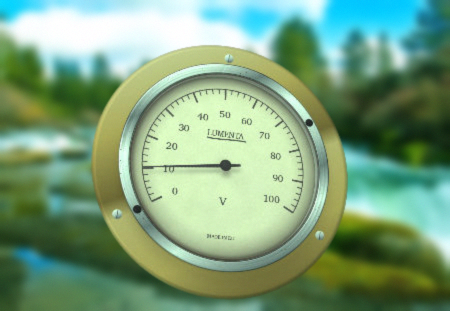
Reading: 10; V
